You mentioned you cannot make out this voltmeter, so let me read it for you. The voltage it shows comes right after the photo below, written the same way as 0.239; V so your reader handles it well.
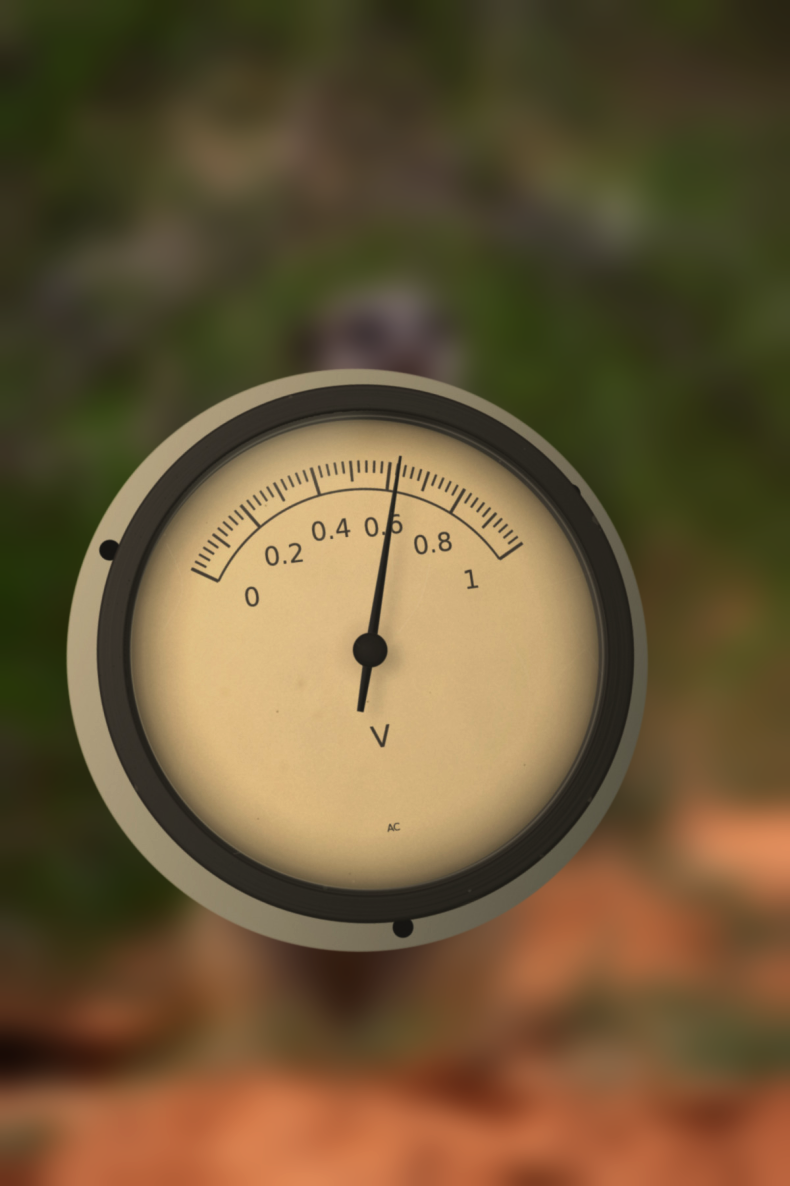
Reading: 0.62; V
